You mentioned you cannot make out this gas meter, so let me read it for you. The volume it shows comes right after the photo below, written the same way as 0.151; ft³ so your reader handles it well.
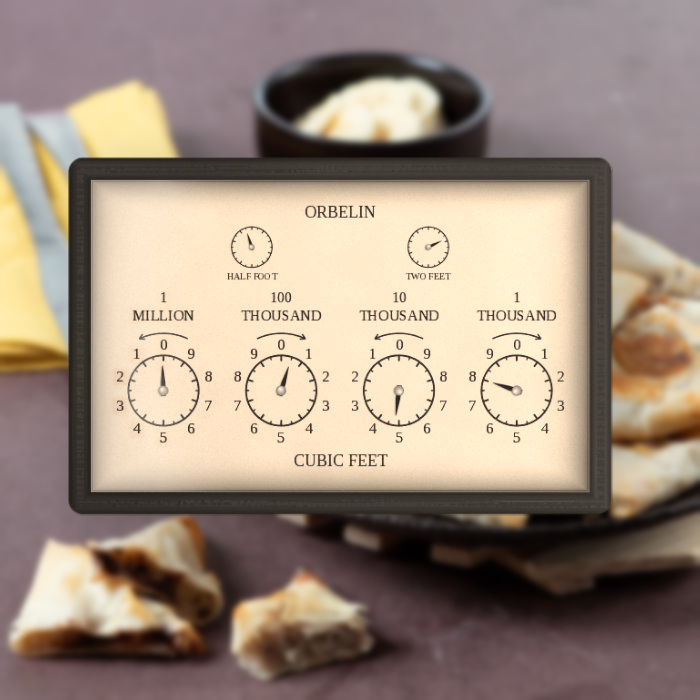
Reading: 4800; ft³
